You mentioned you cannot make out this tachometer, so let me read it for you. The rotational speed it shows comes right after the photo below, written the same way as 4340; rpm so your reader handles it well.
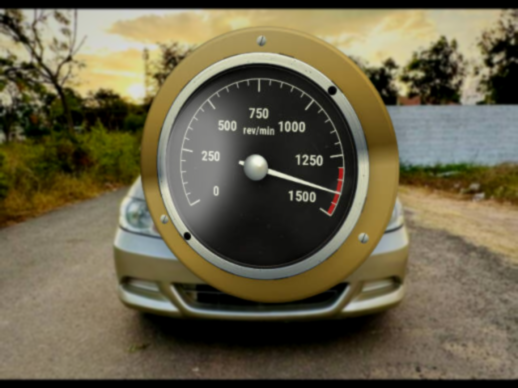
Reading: 1400; rpm
